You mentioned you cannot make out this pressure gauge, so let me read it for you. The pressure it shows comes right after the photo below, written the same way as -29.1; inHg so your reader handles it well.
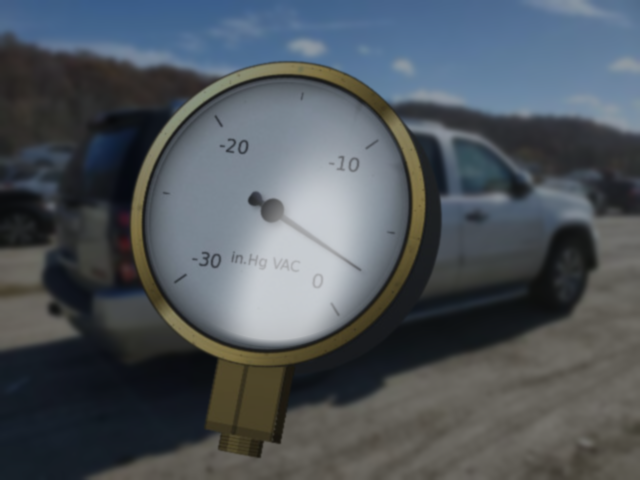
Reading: -2.5; inHg
